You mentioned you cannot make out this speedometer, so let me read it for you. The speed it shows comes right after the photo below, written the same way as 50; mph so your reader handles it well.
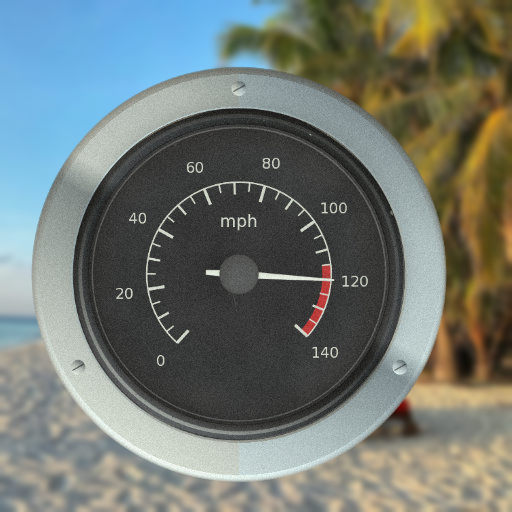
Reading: 120; mph
